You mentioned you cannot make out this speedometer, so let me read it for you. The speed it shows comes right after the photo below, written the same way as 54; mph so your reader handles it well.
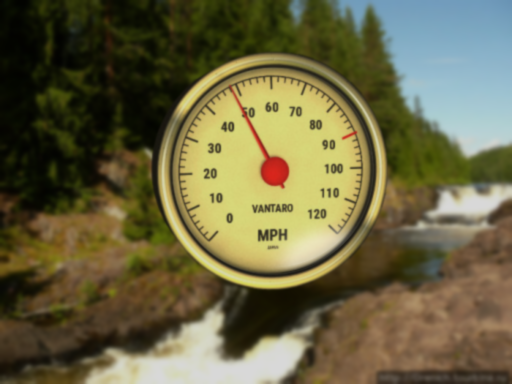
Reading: 48; mph
